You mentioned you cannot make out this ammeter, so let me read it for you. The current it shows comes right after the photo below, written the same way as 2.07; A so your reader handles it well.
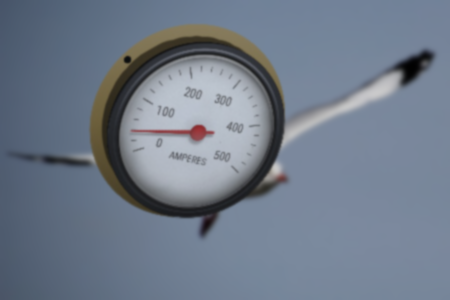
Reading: 40; A
